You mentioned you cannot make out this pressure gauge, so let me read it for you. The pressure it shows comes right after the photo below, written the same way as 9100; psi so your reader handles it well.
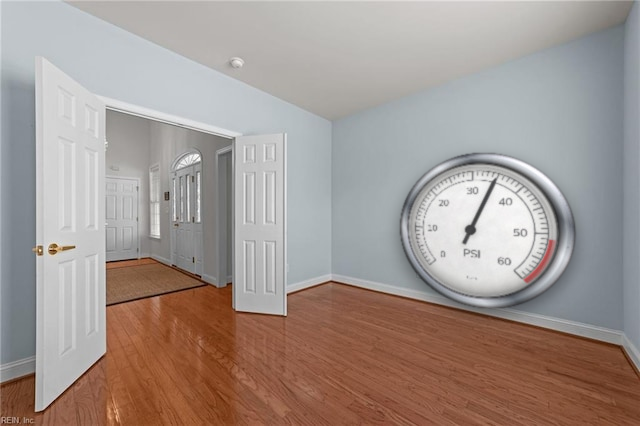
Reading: 35; psi
